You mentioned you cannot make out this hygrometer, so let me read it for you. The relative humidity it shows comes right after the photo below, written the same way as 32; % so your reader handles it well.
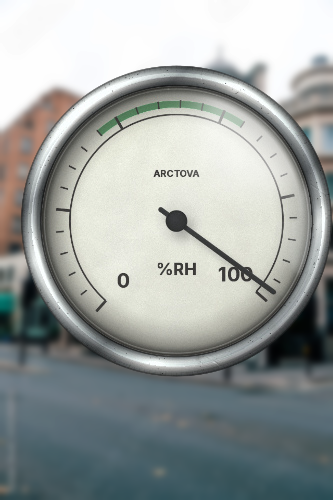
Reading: 98; %
